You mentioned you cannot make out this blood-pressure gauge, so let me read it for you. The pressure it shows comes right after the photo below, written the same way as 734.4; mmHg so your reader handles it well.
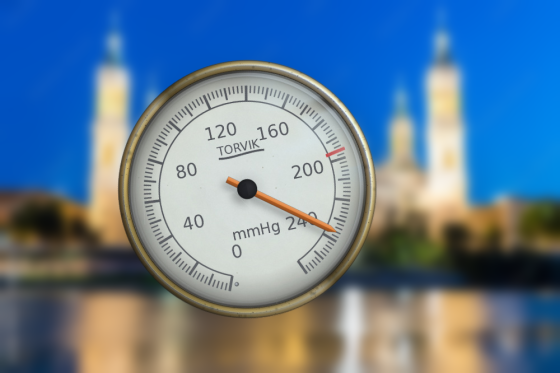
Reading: 236; mmHg
